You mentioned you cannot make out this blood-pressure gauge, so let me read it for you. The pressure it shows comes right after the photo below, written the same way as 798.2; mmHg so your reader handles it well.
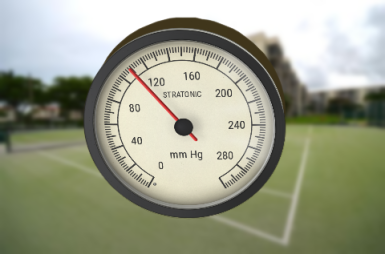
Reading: 110; mmHg
